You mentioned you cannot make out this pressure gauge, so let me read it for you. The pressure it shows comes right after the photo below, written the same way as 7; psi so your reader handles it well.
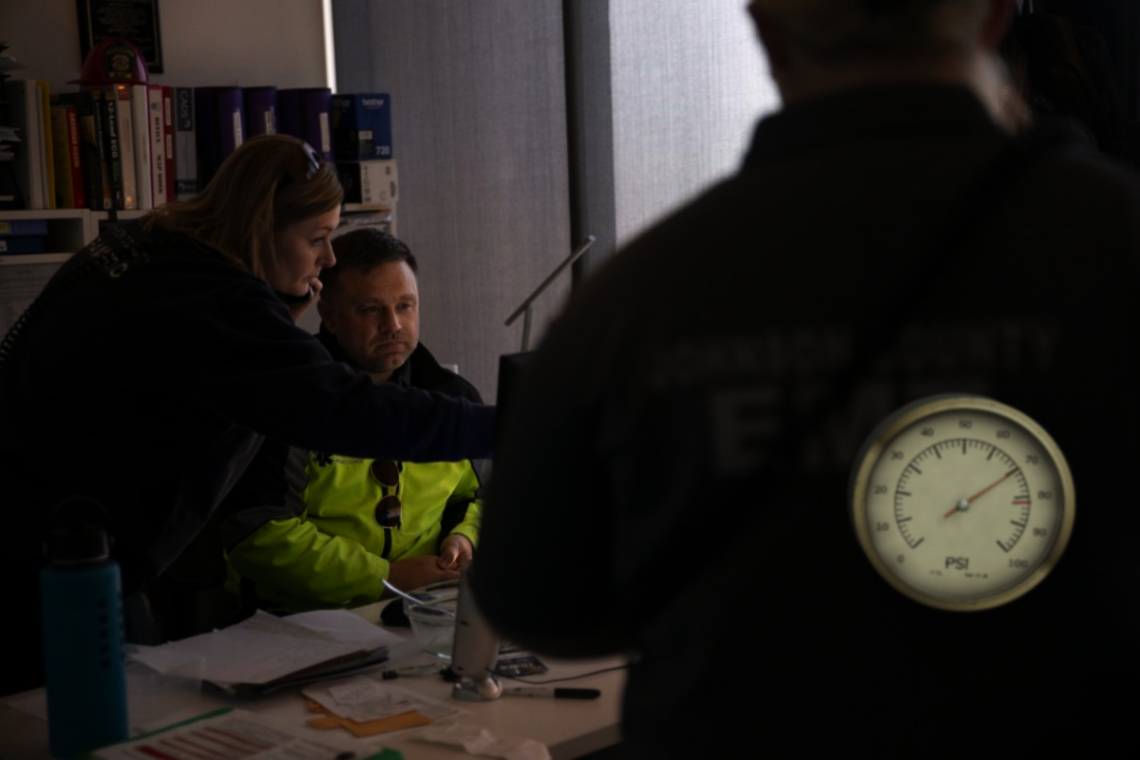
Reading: 70; psi
